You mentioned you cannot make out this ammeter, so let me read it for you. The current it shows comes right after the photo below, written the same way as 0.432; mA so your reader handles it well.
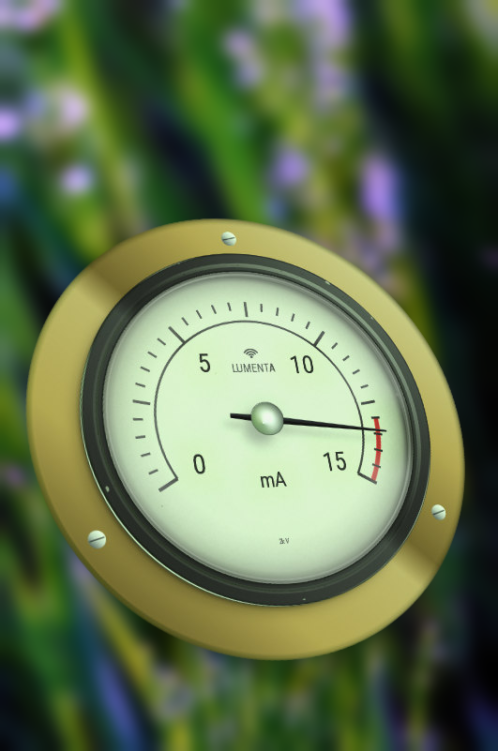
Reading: 13.5; mA
